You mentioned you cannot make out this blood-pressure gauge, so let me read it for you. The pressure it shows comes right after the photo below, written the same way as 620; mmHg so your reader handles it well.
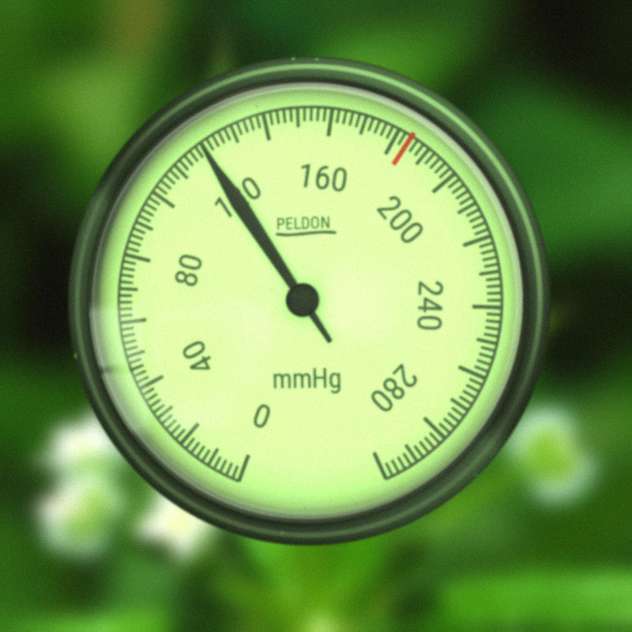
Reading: 120; mmHg
